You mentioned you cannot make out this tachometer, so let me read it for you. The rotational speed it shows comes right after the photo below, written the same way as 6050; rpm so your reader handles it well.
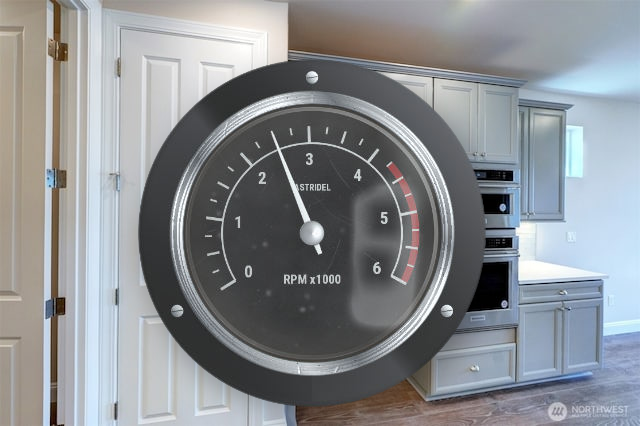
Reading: 2500; rpm
